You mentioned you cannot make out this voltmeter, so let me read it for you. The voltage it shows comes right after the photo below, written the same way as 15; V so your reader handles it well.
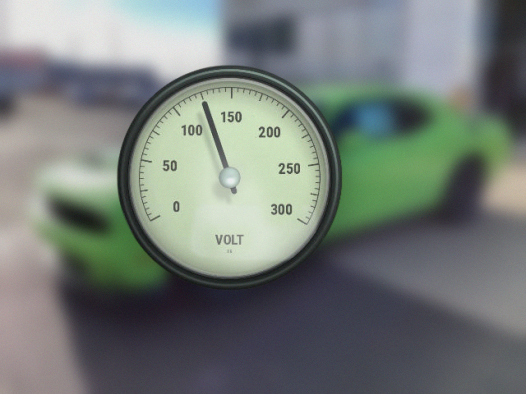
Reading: 125; V
